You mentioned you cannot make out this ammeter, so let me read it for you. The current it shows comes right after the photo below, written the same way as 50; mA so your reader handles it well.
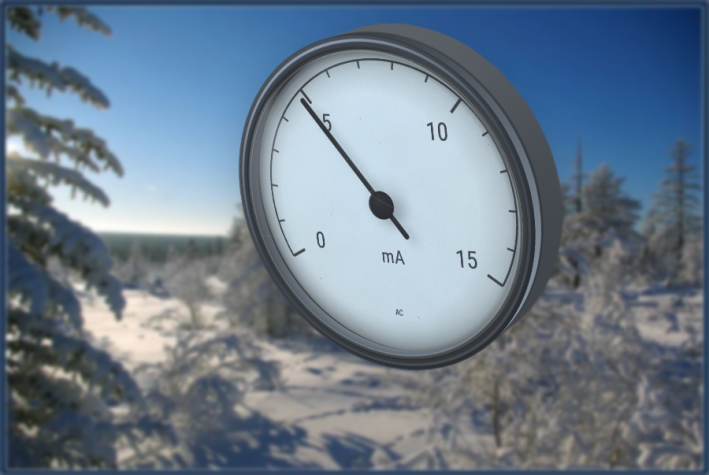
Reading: 5; mA
